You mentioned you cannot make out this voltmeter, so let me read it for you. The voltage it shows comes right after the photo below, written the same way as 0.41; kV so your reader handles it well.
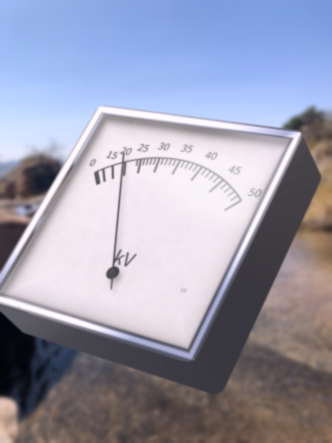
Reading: 20; kV
